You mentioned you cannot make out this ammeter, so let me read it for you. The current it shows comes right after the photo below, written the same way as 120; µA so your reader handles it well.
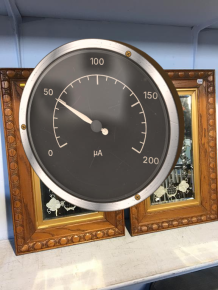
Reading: 50; µA
